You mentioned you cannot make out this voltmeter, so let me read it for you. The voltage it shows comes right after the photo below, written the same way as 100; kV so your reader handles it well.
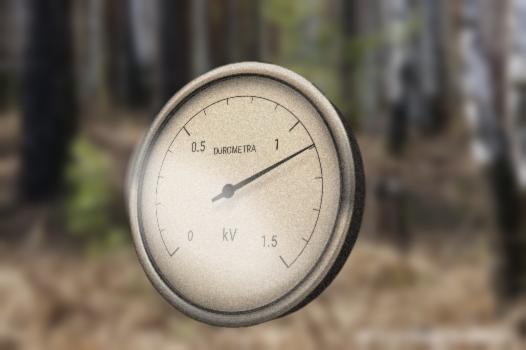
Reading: 1.1; kV
